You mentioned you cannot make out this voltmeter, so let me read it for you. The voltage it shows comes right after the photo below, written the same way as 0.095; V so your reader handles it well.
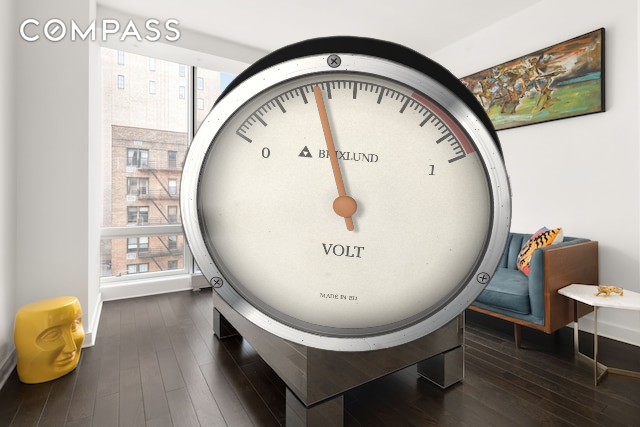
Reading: 0.36; V
